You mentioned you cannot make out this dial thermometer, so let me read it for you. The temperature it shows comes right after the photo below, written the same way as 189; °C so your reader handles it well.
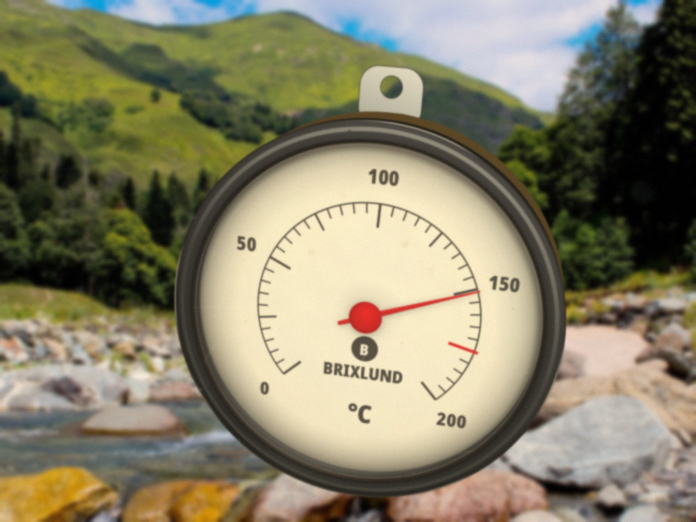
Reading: 150; °C
